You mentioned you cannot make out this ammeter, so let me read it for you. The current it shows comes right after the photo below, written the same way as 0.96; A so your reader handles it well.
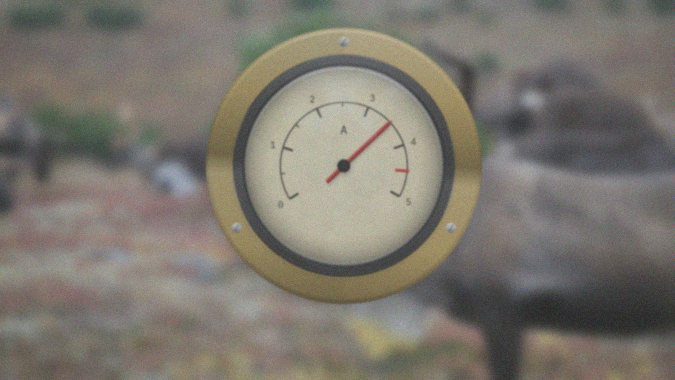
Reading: 3.5; A
